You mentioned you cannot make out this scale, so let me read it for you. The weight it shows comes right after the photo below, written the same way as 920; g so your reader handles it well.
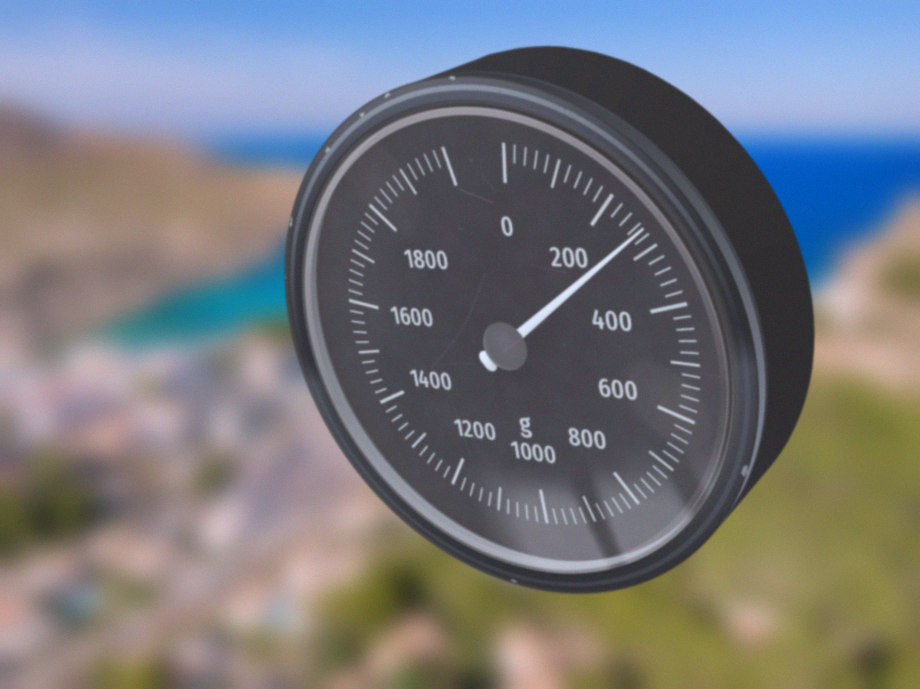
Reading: 270; g
